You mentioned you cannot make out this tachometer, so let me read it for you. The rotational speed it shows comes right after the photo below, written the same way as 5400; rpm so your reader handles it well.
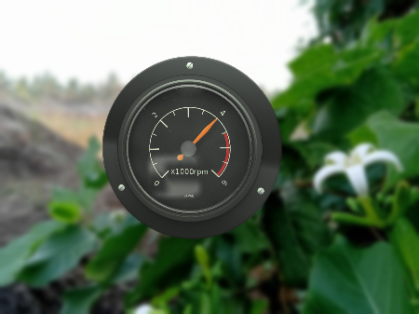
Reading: 4000; rpm
